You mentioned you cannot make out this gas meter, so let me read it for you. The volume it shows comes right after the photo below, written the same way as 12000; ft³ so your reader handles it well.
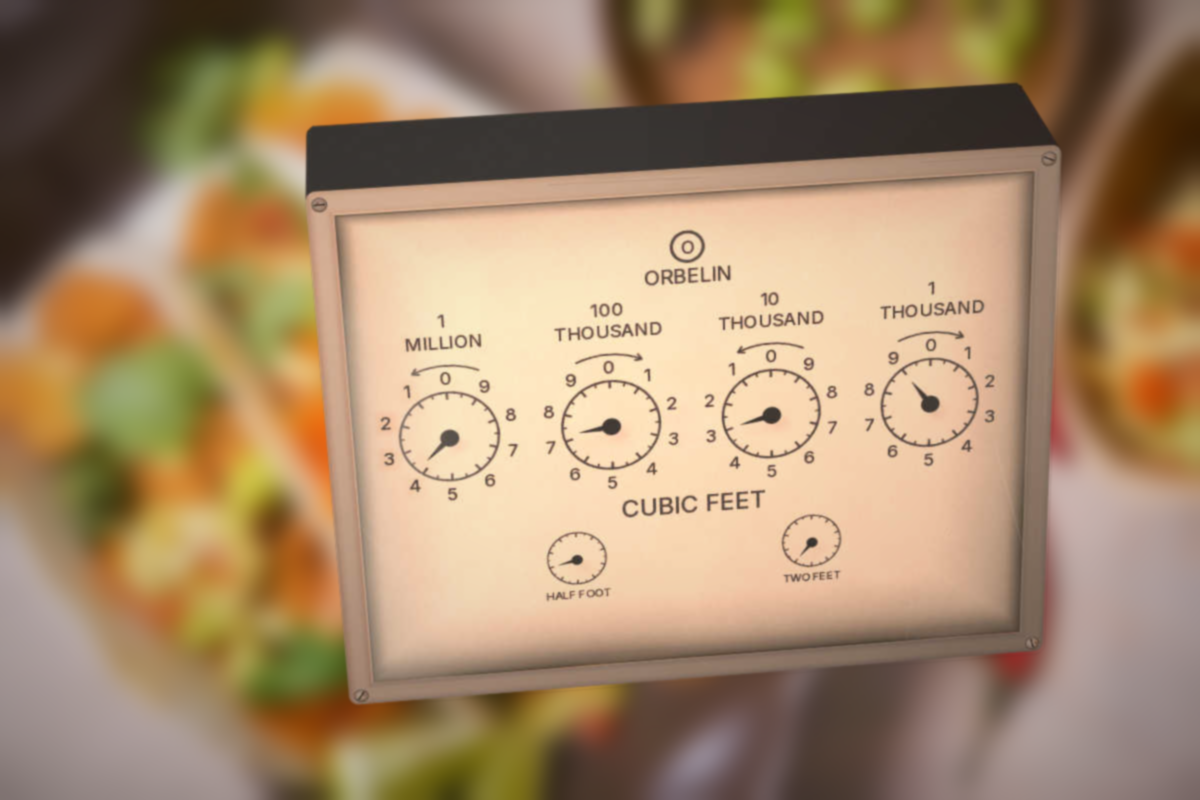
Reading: 372900; ft³
